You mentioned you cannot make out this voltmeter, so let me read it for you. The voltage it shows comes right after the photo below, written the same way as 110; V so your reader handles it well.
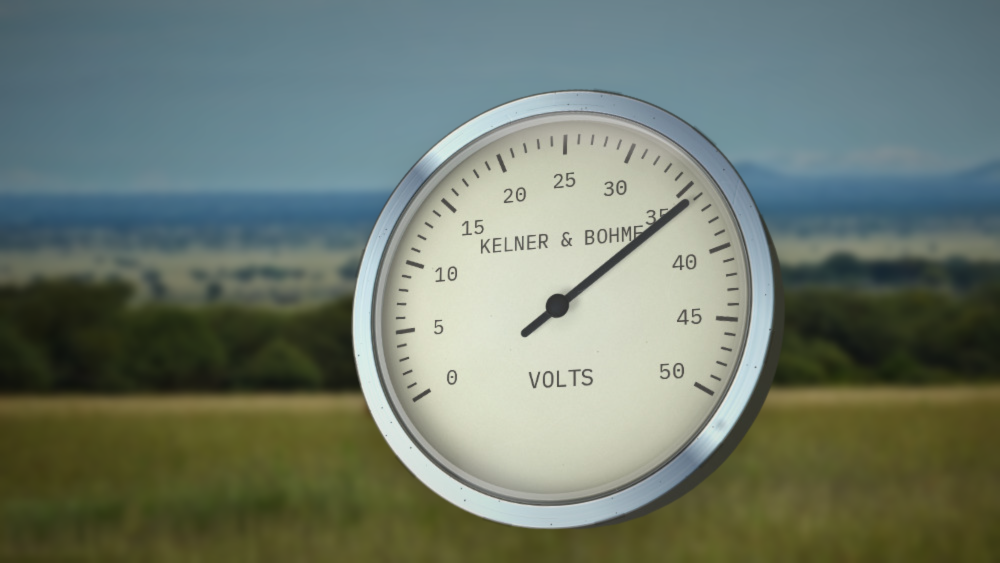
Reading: 36; V
